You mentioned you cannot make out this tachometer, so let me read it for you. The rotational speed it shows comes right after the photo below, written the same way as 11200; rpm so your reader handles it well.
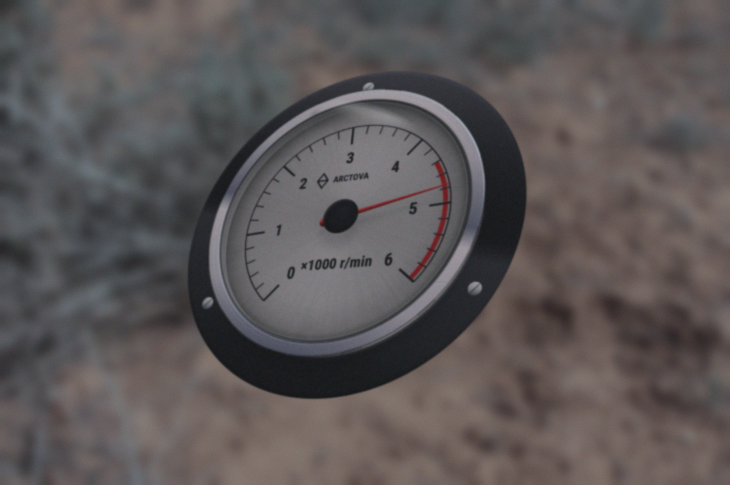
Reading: 4800; rpm
